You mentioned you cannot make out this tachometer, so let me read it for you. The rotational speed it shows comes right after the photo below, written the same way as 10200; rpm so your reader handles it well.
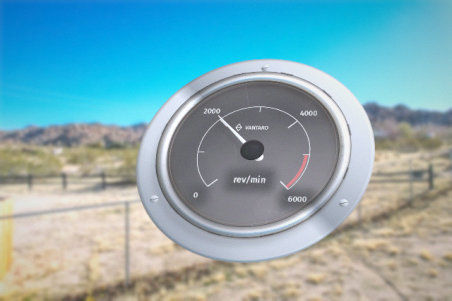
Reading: 2000; rpm
